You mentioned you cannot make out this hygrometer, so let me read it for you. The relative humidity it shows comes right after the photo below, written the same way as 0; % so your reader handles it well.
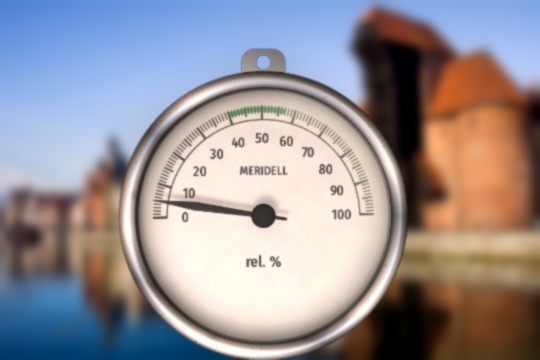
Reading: 5; %
